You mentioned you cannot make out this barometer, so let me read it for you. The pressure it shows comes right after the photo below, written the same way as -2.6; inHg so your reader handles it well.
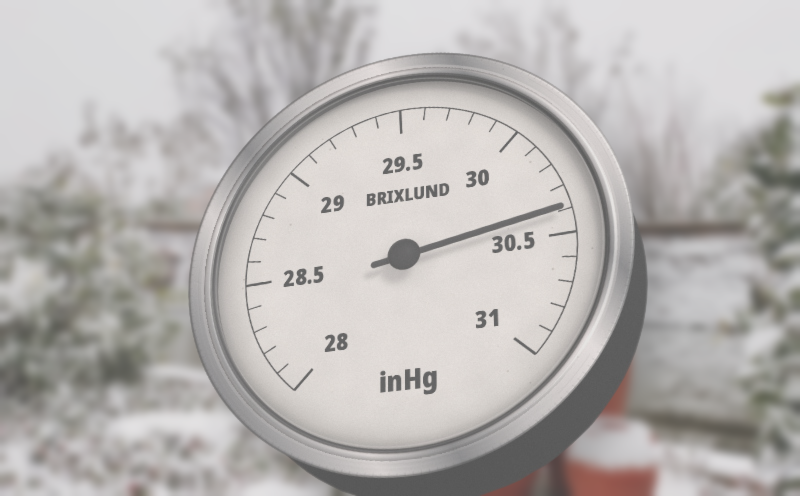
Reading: 30.4; inHg
